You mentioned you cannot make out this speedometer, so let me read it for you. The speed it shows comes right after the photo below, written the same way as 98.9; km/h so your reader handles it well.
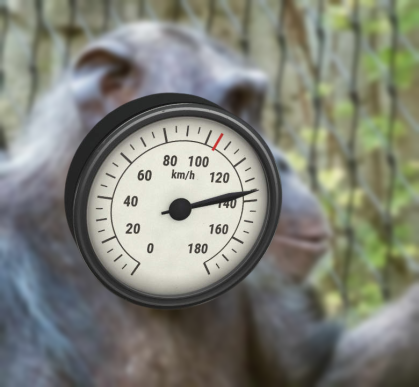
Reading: 135; km/h
